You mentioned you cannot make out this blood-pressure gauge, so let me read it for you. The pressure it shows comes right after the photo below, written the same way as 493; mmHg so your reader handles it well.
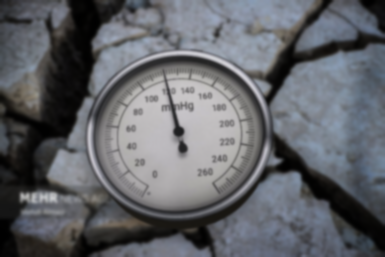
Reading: 120; mmHg
